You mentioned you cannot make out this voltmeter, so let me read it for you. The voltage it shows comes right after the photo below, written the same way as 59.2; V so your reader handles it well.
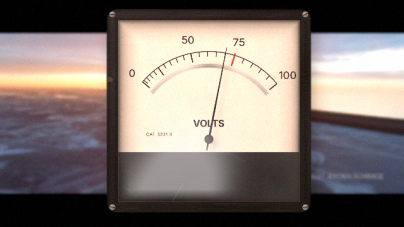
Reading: 70; V
